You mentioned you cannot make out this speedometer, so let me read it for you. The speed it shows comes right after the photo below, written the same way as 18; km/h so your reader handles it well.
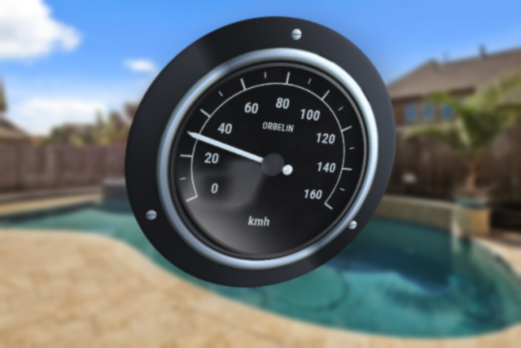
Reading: 30; km/h
